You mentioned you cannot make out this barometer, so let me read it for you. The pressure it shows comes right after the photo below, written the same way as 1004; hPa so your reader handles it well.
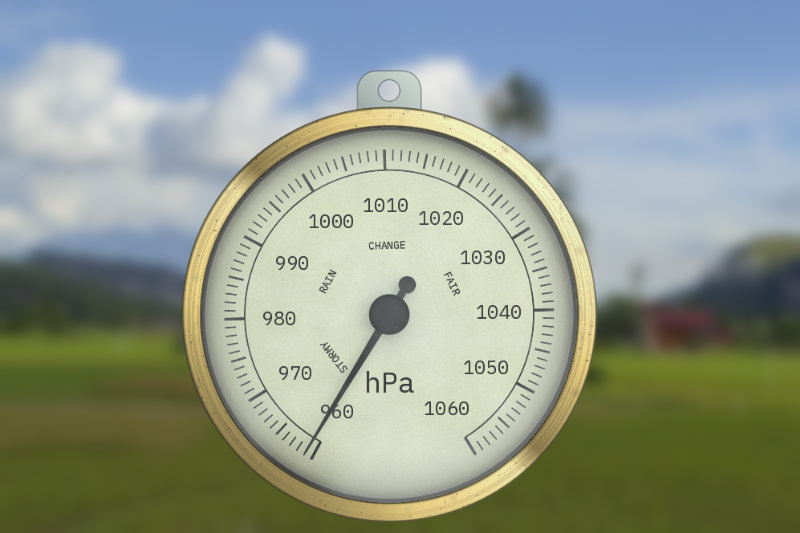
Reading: 961; hPa
